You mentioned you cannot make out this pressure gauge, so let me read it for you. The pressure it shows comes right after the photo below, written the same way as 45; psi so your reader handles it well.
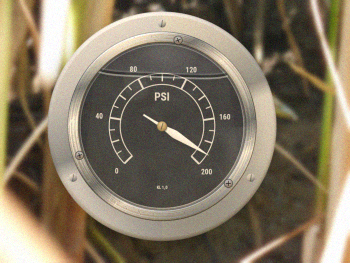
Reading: 190; psi
